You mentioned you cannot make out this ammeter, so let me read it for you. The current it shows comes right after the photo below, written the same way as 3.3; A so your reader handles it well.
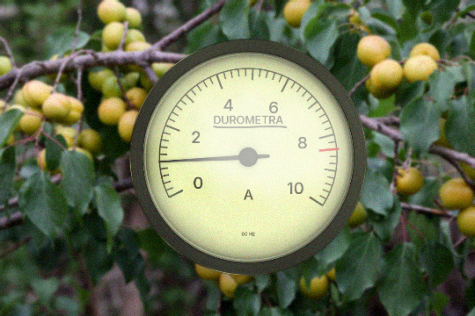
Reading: 1; A
